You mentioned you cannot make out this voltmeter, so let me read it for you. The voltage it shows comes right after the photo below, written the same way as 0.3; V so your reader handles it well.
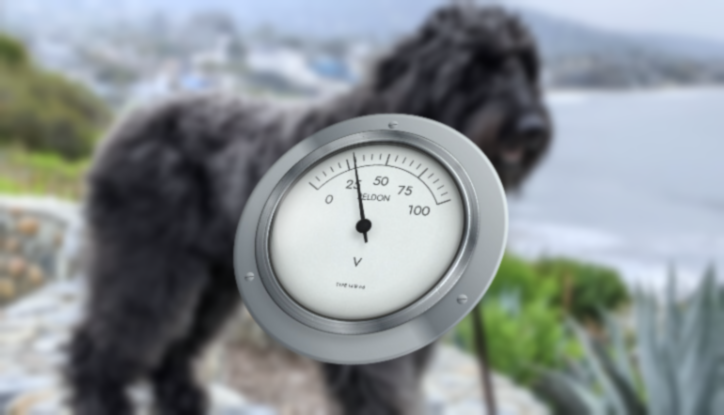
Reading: 30; V
